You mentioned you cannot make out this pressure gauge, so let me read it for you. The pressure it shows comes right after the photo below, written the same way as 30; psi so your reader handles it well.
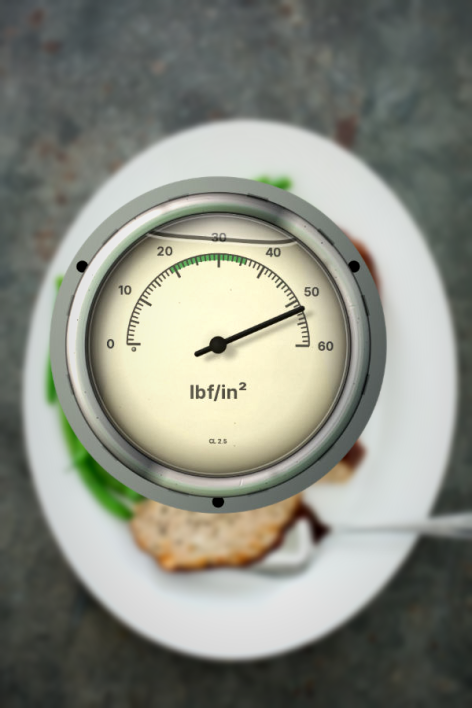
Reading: 52; psi
